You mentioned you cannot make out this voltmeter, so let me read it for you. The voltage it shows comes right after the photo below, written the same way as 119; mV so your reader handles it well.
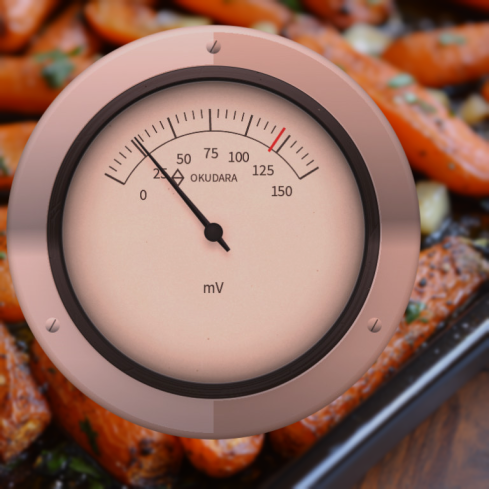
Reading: 27.5; mV
